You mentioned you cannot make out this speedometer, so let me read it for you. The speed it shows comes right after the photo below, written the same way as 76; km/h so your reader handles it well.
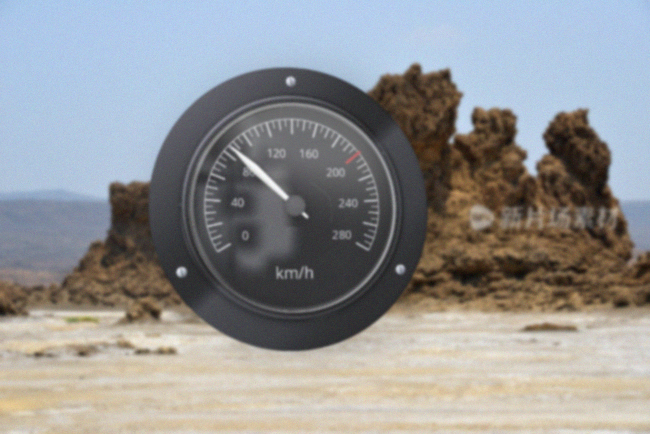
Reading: 85; km/h
